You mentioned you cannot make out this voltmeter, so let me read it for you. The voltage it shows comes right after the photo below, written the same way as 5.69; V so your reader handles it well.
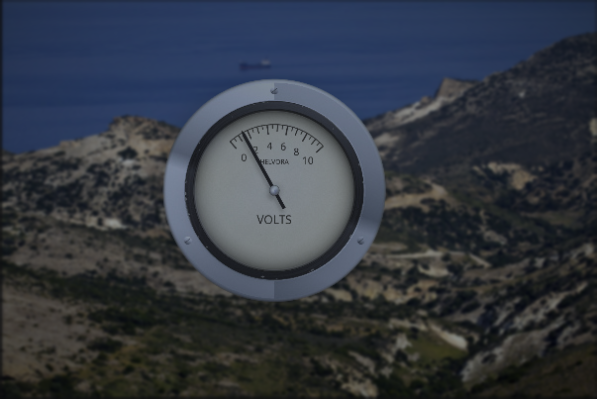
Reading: 1.5; V
